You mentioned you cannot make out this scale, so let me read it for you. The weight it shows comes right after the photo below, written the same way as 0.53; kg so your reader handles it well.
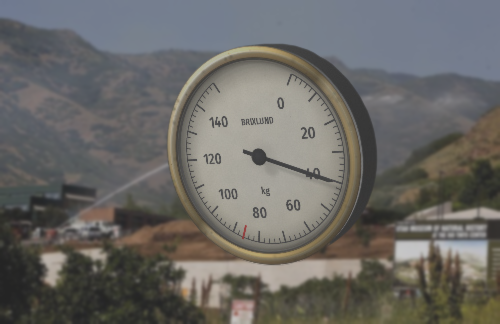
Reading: 40; kg
